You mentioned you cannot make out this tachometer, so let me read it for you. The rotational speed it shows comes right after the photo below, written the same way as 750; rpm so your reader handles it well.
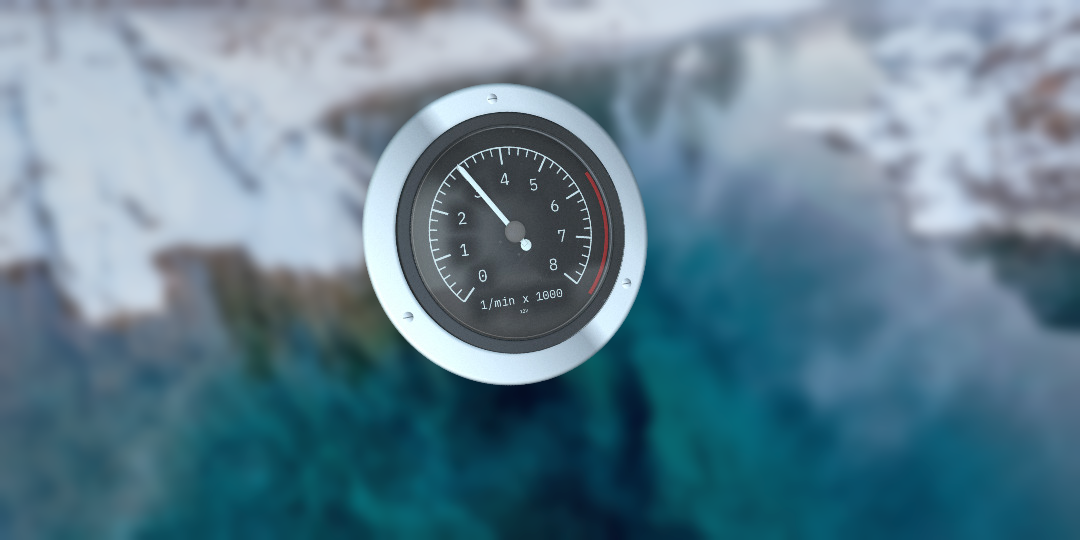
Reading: 3000; rpm
